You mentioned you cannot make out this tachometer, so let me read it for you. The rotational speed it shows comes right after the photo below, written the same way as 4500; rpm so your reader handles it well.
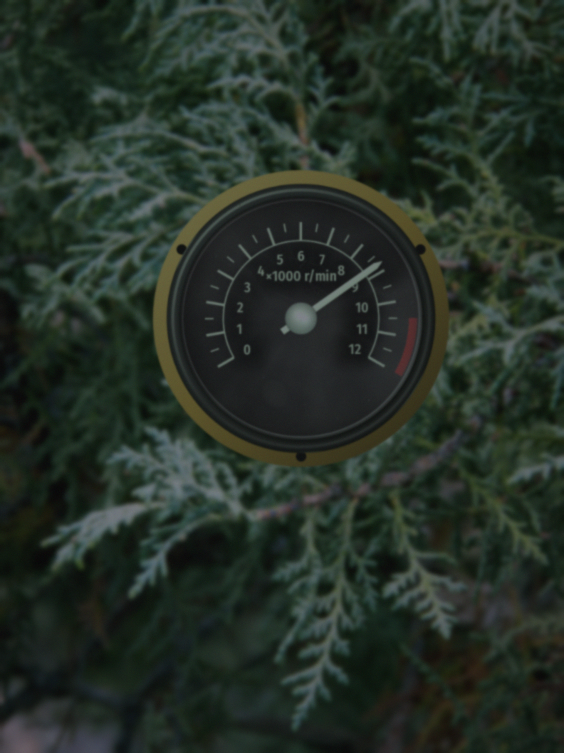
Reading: 8750; rpm
